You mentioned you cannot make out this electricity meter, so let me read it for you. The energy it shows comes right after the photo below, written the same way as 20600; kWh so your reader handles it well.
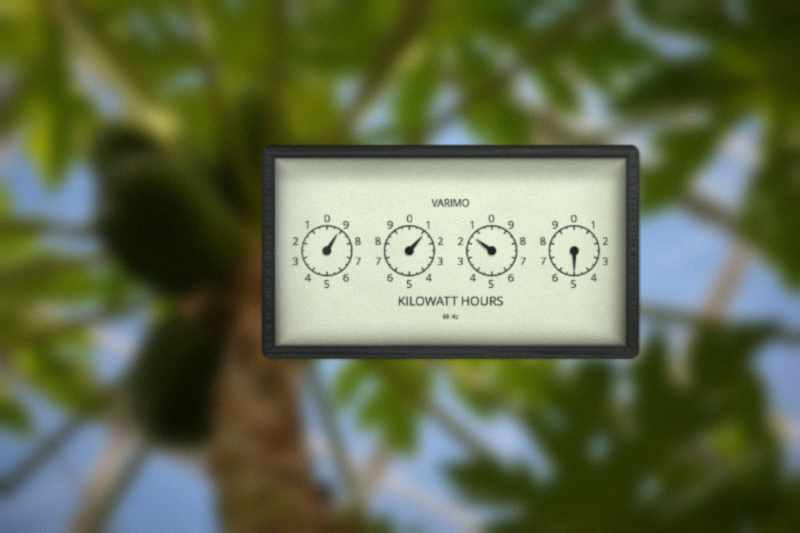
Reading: 9115; kWh
